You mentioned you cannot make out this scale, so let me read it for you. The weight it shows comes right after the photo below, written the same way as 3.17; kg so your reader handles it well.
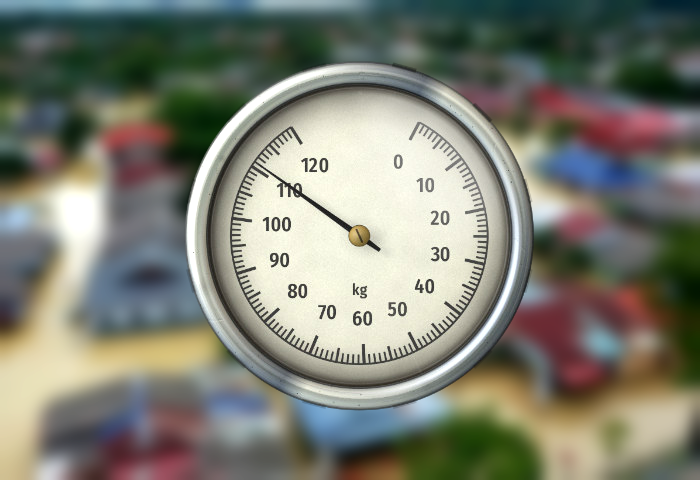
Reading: 111; kg
